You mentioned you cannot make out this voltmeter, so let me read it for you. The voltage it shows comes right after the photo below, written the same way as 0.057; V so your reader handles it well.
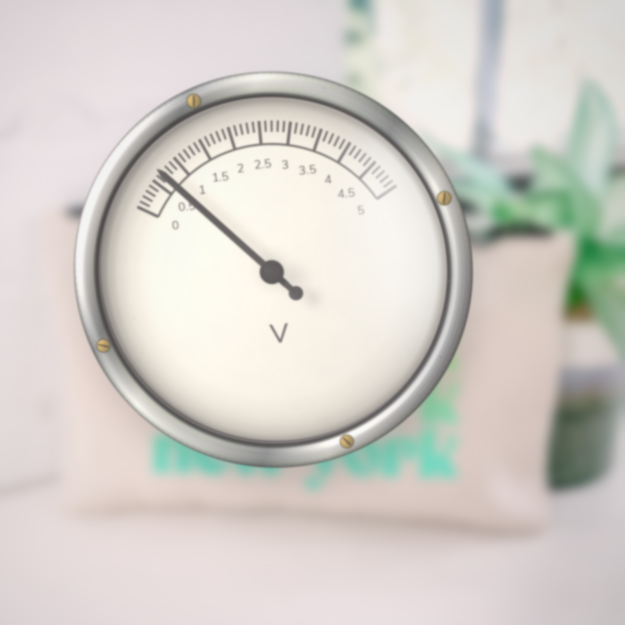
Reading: 0.7; V
